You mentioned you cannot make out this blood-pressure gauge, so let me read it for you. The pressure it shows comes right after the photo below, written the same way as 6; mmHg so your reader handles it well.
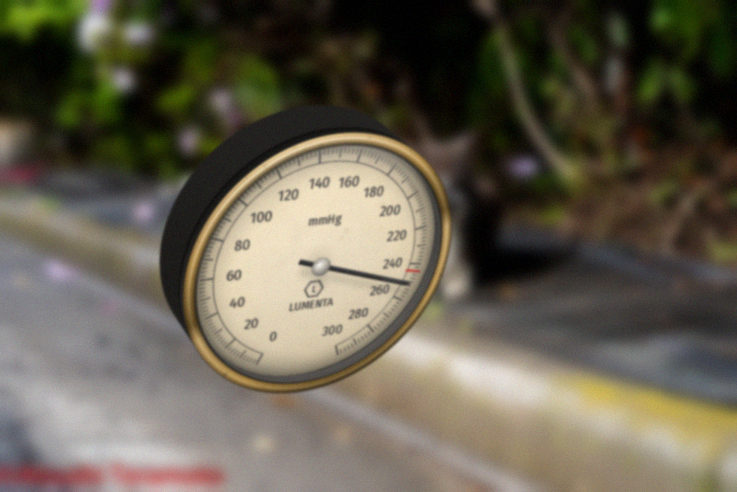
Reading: 250; mmHg
